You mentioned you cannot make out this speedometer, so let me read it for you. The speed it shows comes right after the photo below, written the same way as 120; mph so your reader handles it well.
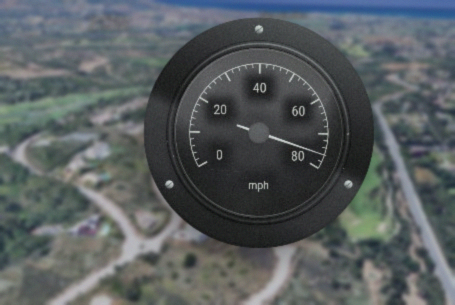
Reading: 76; mph
